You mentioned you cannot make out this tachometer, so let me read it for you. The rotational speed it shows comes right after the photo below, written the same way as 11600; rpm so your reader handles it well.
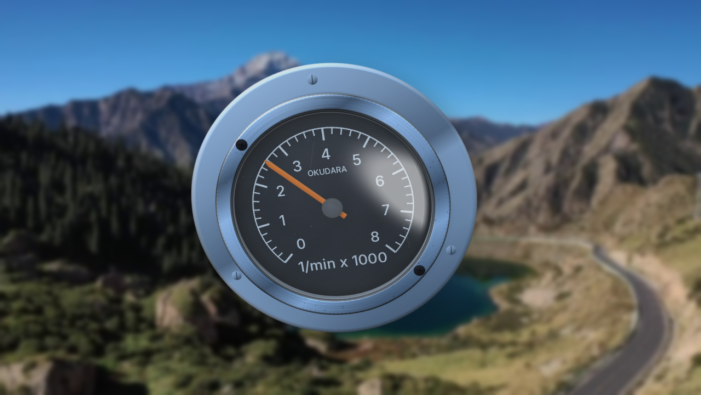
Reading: 2600; rpm
